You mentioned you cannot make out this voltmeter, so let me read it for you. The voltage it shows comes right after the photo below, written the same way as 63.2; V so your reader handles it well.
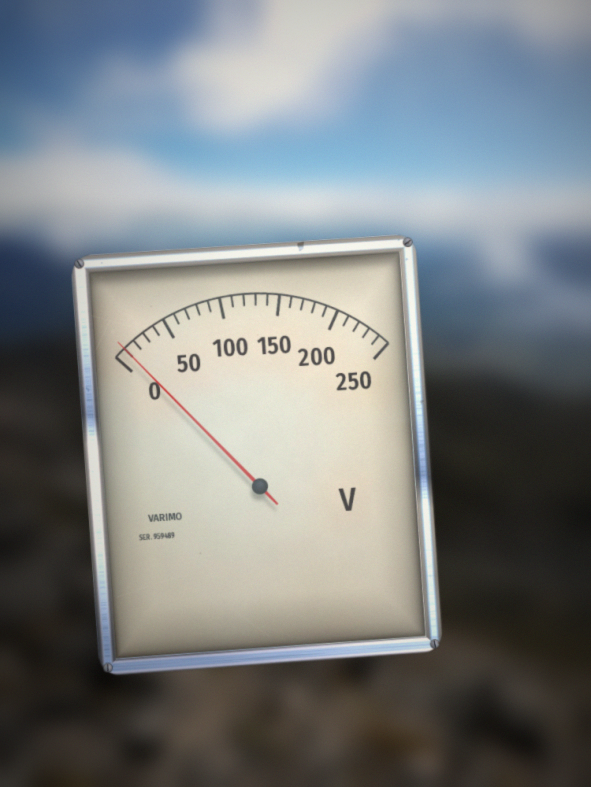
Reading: 10; V
